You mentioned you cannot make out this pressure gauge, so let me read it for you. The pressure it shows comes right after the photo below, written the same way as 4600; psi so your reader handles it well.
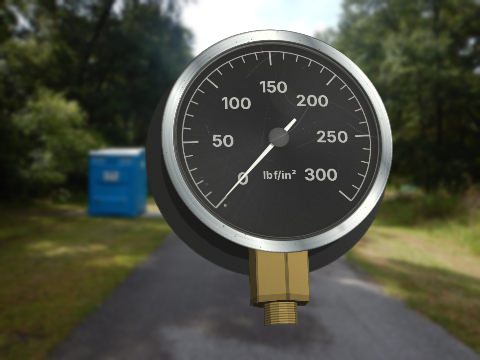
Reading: 0; psi
